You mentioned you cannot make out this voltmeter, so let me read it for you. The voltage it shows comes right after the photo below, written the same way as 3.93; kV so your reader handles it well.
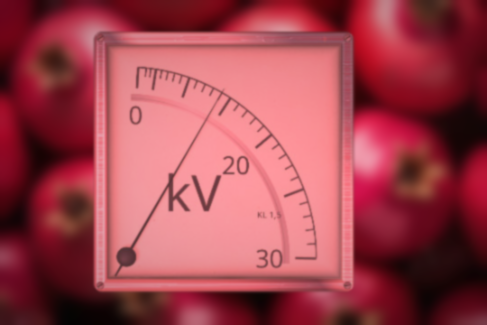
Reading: 14; kV
